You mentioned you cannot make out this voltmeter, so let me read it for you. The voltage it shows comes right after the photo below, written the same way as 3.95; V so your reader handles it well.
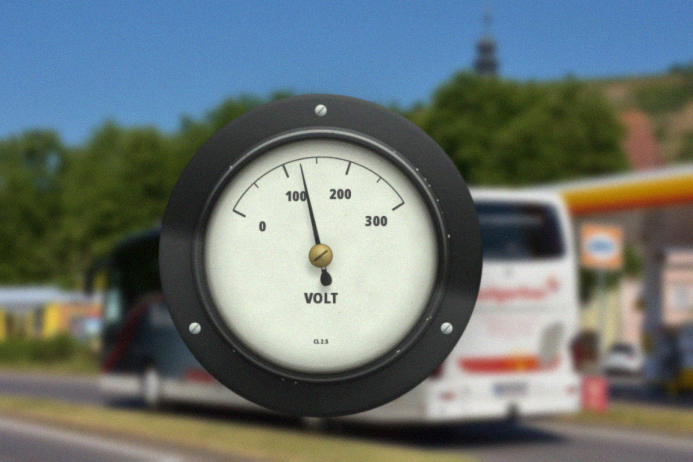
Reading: 125; V
